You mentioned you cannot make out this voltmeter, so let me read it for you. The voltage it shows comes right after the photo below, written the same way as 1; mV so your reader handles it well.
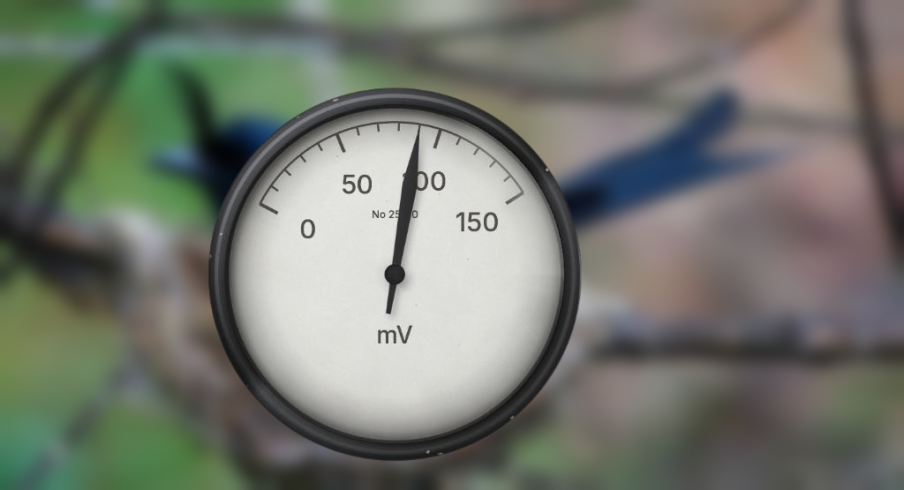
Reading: 90; mV
